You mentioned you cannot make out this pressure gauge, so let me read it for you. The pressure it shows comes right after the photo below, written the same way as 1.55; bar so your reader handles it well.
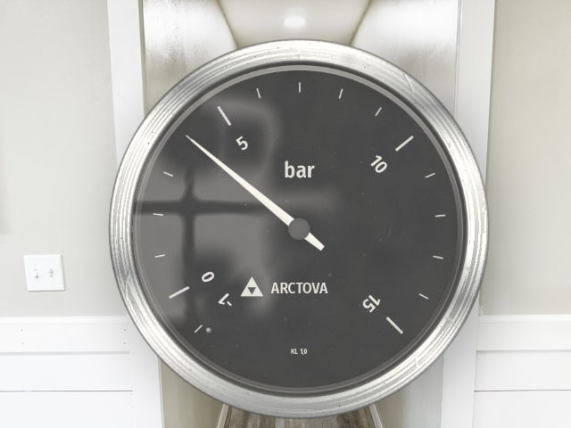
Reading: 4; bar
